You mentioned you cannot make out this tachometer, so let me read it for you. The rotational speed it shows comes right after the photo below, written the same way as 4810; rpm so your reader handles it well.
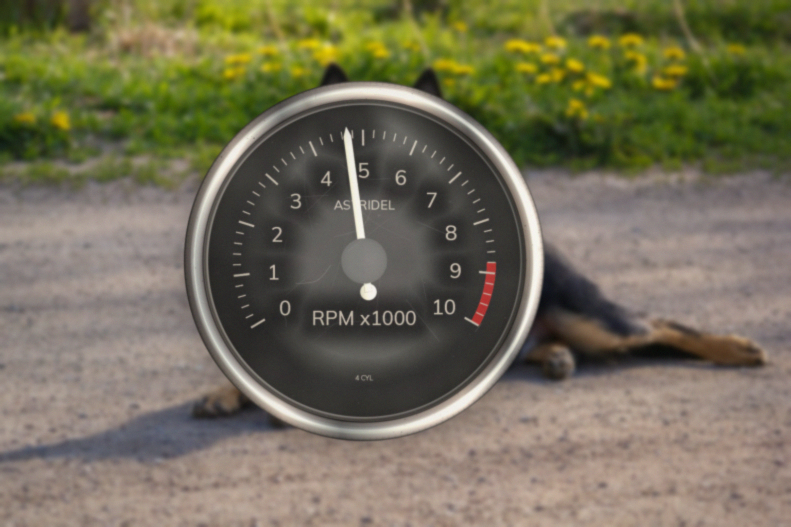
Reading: 4700; rpm
